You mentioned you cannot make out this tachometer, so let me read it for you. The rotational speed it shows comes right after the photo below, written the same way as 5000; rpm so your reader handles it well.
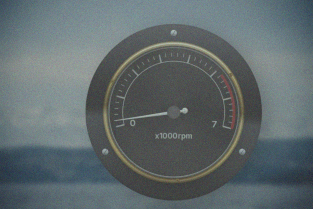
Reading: 200; rpm
